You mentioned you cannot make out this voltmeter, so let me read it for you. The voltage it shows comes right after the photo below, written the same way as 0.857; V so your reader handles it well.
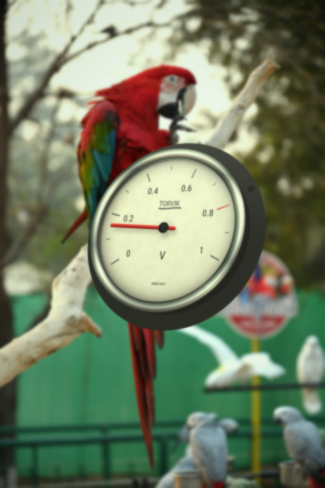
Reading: 0.15; V
